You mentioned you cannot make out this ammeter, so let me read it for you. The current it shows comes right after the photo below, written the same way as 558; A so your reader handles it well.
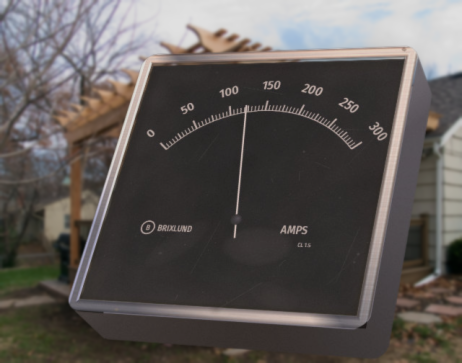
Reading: 125; A
